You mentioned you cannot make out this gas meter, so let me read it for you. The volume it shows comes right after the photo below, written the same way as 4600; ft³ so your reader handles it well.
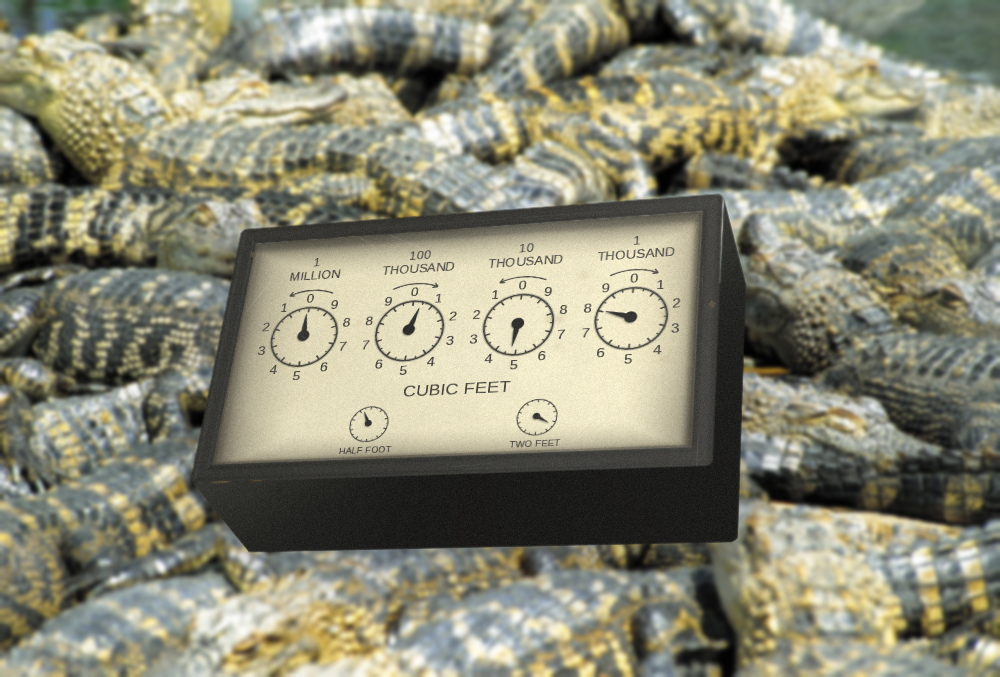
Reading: 4800; ft³
